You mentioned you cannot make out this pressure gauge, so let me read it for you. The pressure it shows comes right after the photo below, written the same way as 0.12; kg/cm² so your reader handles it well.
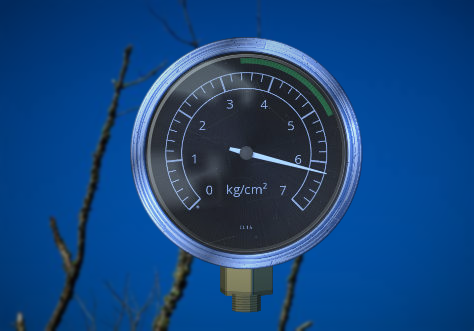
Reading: 6.2; kg/cm²
